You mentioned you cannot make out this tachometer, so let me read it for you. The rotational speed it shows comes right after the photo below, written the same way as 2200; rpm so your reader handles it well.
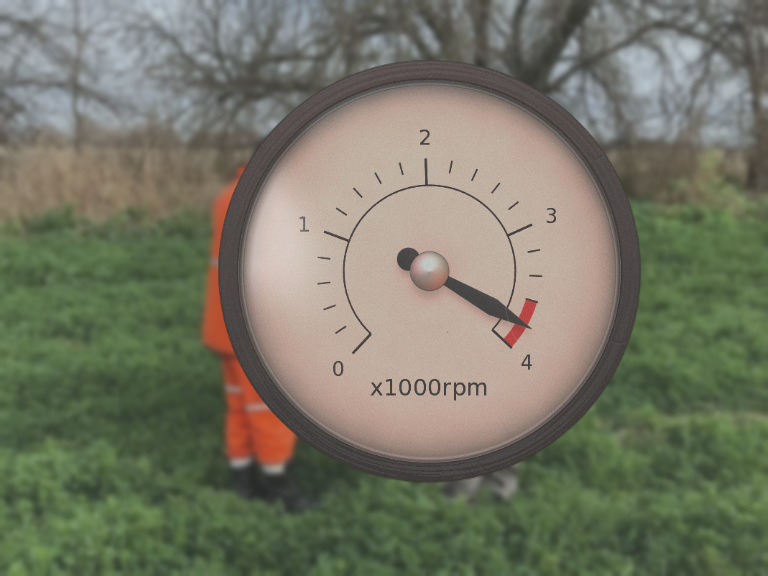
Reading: 3800; rpm
